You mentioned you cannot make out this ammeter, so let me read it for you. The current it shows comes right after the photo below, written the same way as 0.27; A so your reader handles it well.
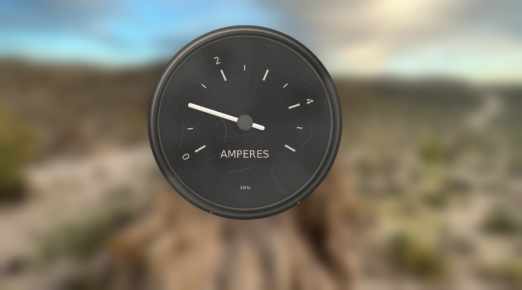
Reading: 1; A
